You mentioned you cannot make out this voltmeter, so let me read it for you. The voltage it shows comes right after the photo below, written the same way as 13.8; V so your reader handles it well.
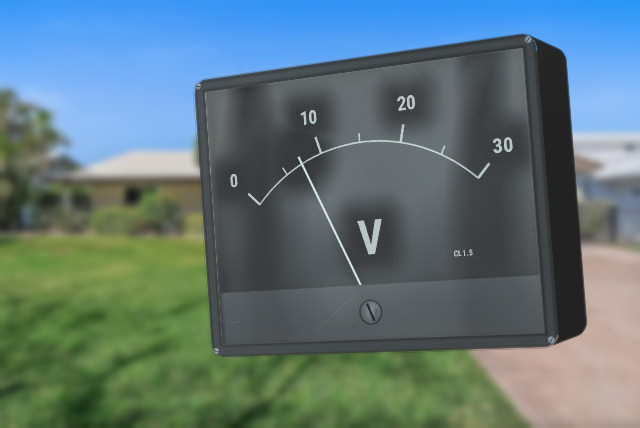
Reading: 7.5; V
